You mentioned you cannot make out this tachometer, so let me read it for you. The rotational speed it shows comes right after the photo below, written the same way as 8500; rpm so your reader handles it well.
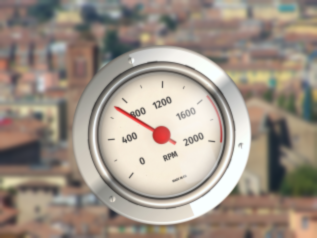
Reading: 700; rpm
